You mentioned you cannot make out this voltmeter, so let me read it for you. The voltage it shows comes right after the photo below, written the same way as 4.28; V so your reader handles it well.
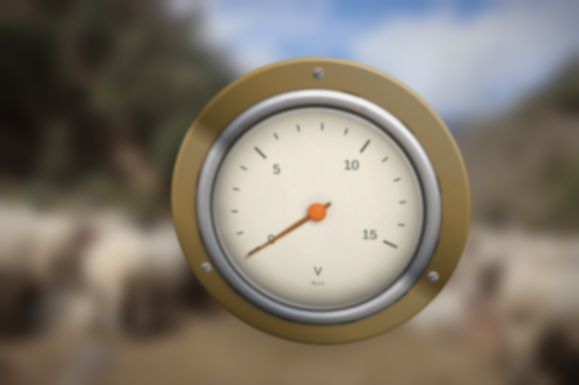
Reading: 0; V
